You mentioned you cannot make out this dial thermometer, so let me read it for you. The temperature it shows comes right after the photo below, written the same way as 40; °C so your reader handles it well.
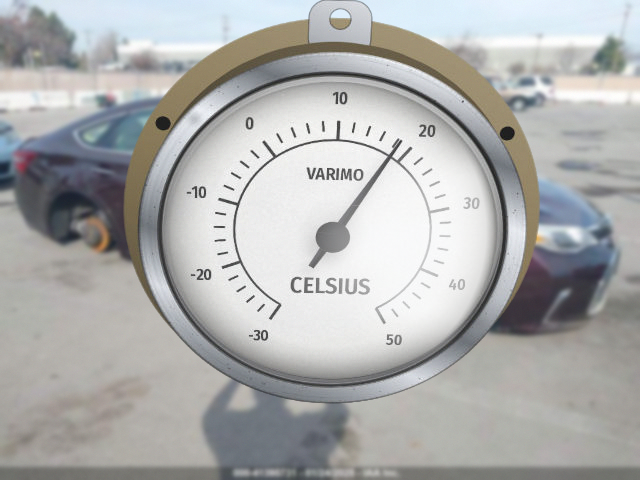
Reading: 18; °C
